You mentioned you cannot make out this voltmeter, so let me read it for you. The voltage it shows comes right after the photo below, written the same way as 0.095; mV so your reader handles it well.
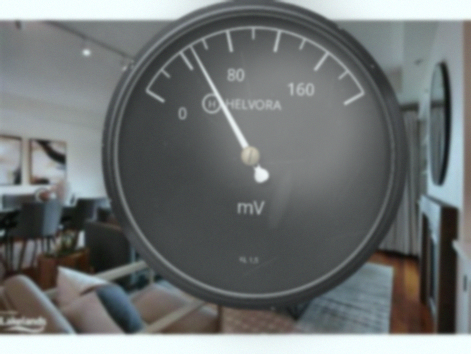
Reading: 50; mV
